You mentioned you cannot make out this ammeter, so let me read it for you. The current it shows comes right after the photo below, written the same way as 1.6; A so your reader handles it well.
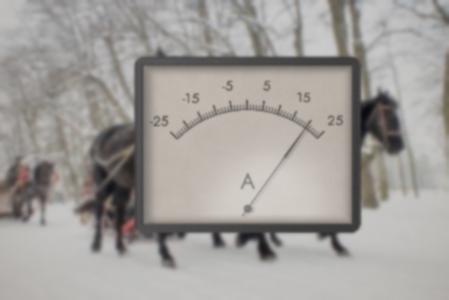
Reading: 20; A
